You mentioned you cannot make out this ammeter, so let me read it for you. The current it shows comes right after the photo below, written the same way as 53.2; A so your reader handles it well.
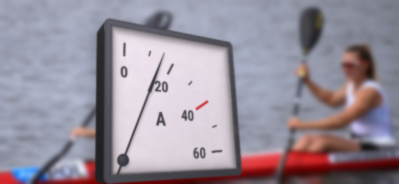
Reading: 15; A
